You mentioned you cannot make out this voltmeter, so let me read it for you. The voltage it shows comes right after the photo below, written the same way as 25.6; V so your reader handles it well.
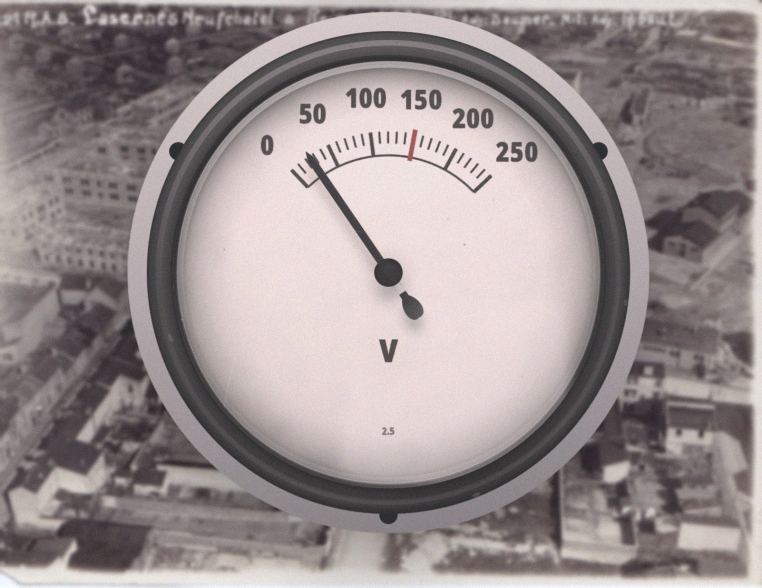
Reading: 25; V
